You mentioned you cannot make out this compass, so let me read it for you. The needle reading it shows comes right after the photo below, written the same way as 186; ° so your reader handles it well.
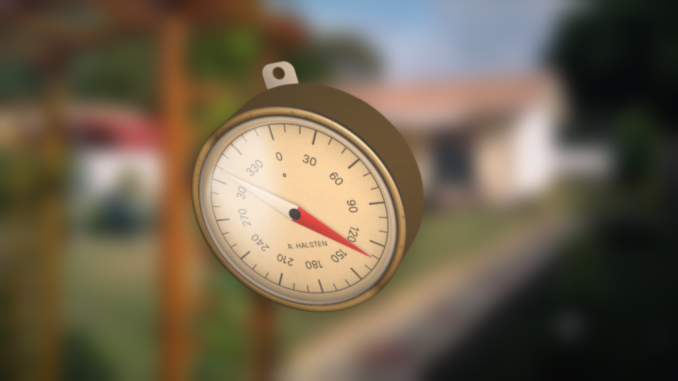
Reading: 130; °
